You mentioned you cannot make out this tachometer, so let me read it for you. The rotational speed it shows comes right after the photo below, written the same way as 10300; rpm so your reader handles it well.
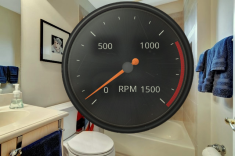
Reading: 50; rpm
